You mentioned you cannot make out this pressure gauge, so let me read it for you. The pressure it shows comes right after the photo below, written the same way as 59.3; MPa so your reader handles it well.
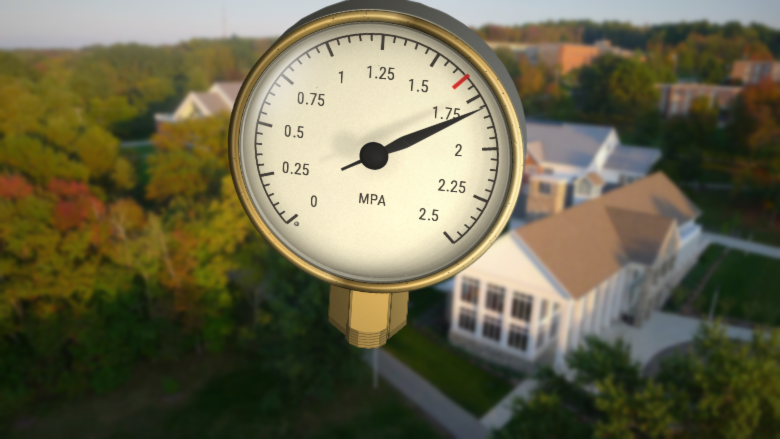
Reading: 1.8; MPa
